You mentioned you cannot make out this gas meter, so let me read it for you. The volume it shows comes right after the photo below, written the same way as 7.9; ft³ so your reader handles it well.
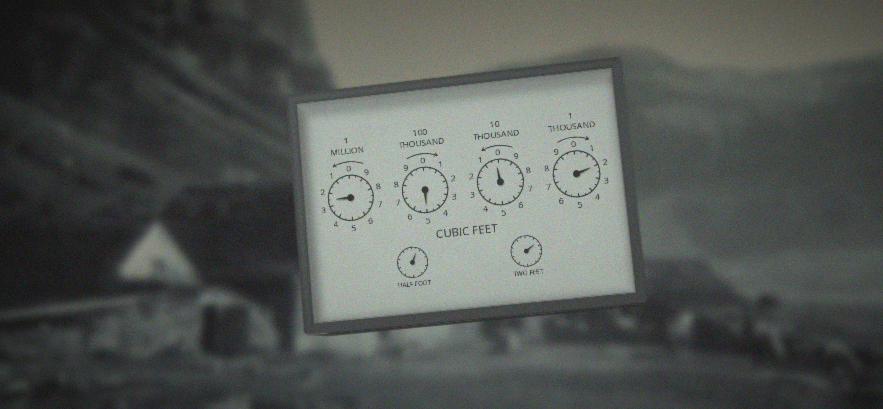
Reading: 250200; ft³
